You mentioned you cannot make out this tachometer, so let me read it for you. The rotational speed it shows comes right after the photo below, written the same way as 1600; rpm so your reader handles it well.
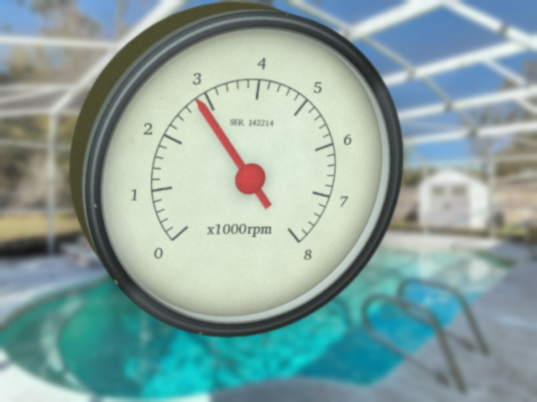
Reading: 2800; rpm
